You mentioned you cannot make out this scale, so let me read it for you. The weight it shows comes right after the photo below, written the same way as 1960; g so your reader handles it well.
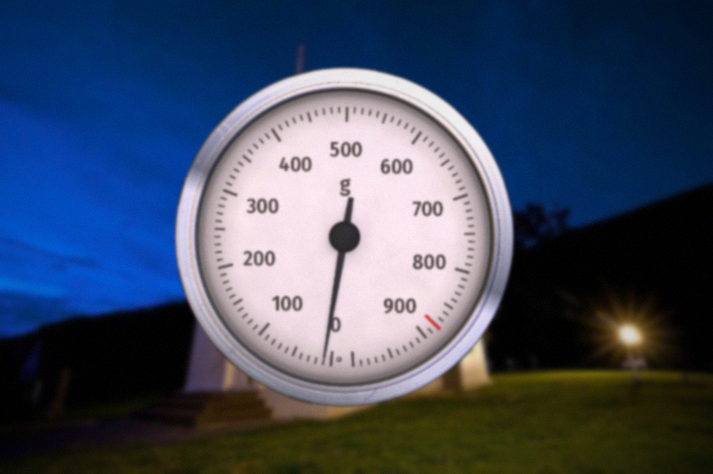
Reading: 10; g
